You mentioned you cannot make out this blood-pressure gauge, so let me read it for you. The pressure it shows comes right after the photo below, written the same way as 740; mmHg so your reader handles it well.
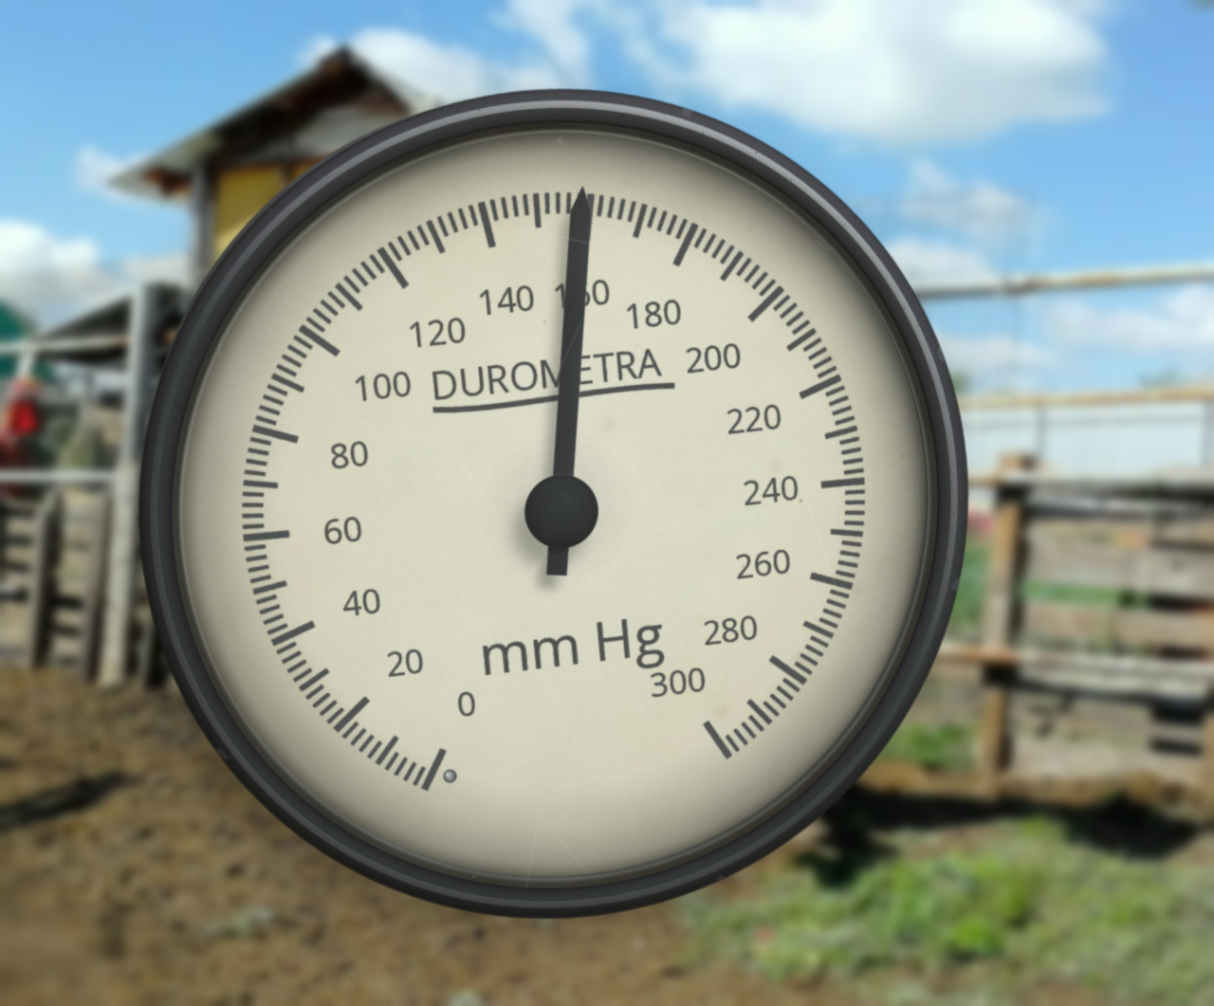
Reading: 158; mmHg
